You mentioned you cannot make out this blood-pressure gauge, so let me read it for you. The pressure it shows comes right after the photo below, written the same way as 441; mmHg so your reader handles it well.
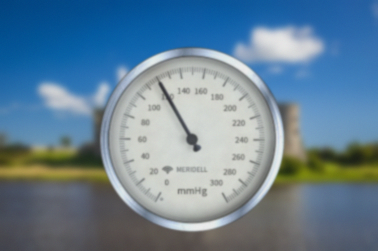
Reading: 120; mmHg
